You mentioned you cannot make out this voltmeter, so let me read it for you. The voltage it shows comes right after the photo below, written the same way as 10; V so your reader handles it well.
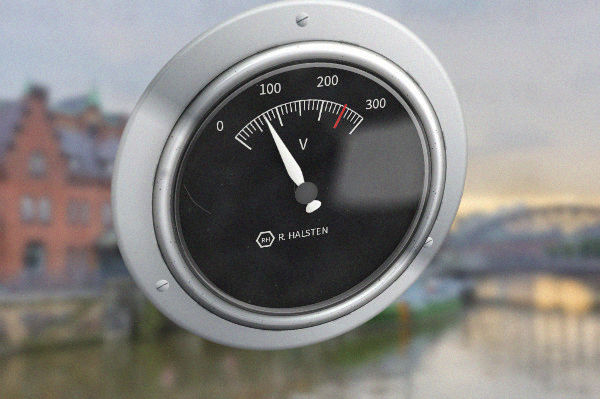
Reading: 70; V
